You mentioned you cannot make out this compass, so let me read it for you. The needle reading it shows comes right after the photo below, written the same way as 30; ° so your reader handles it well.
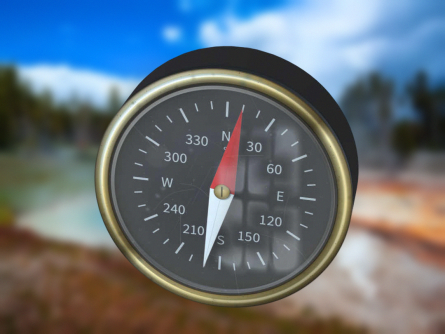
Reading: 10; °
